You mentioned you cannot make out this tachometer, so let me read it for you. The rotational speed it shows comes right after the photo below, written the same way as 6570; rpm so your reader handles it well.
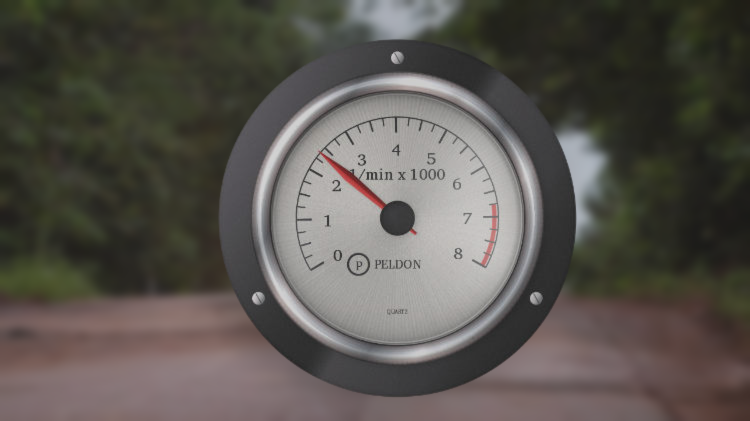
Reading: 2375; rpm
